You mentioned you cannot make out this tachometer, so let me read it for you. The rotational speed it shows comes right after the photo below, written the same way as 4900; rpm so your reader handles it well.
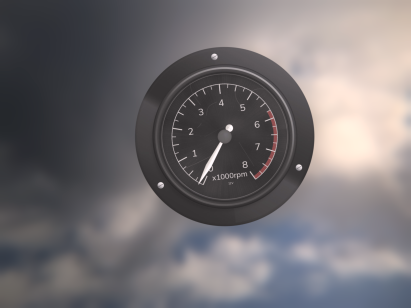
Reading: 125; rpm
